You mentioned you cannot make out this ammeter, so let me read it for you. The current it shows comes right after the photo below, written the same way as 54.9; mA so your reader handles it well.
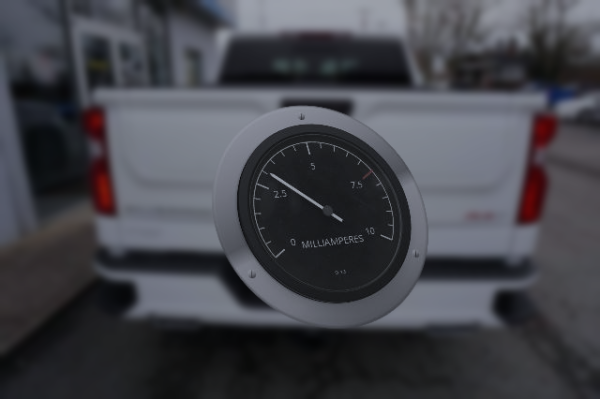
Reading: 3; mA
